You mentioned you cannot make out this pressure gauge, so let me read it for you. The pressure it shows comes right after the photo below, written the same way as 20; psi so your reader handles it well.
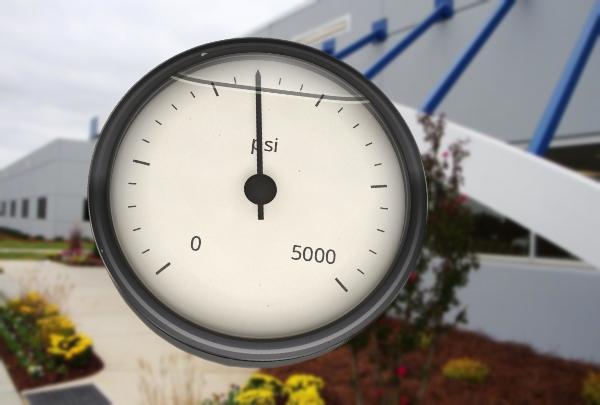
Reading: 2400; psi
